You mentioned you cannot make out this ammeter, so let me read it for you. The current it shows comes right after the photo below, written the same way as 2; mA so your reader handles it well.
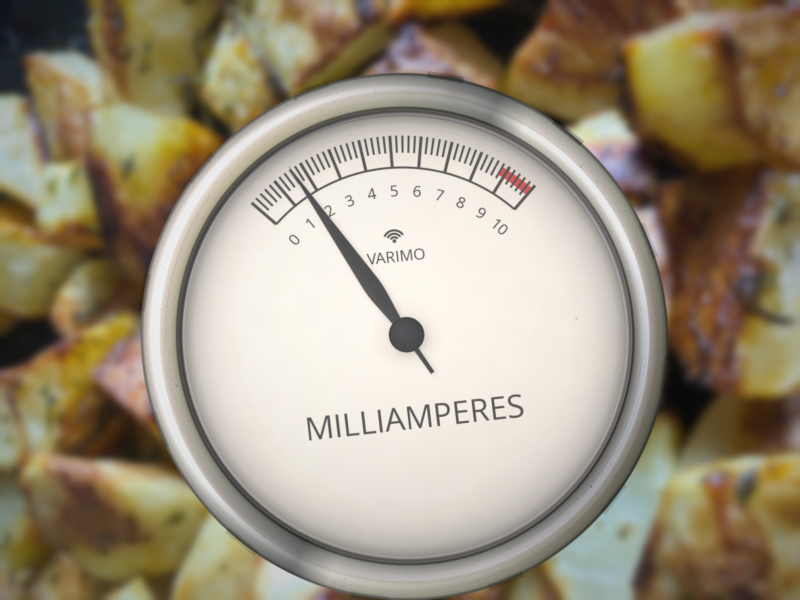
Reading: 1.6; mA
